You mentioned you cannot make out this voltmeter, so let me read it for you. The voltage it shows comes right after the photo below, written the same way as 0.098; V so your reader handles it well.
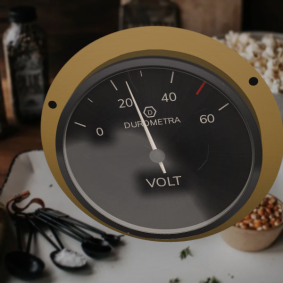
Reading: 25; V
